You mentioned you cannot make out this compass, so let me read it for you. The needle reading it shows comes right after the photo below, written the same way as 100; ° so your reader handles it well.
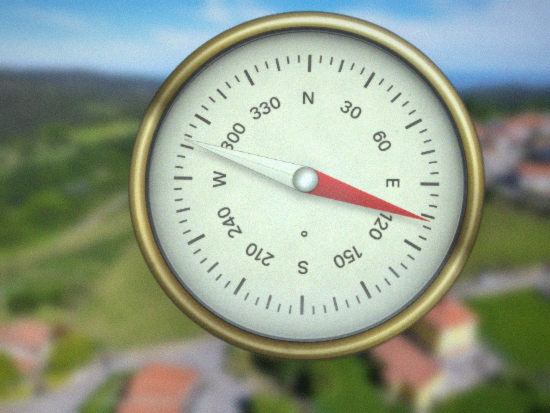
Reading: 107.5; °
